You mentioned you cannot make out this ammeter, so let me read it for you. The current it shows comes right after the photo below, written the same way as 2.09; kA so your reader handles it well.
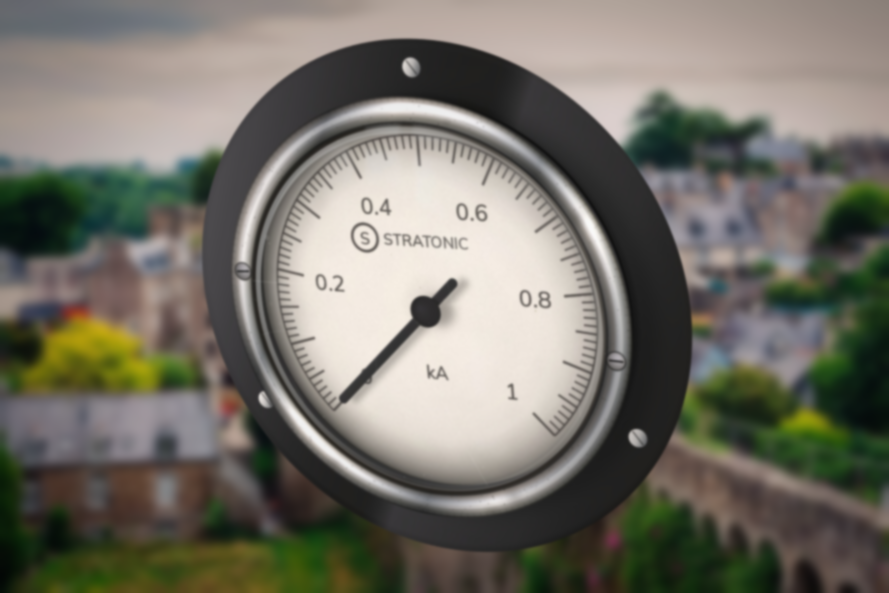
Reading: 0; kA
